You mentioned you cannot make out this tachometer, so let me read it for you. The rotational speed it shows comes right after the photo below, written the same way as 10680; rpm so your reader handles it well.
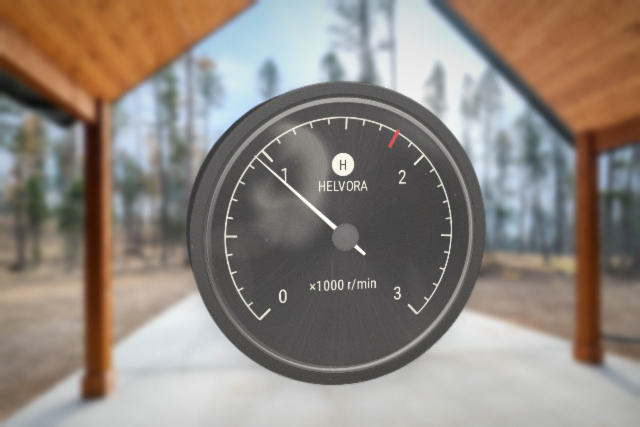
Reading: 950; rpm
